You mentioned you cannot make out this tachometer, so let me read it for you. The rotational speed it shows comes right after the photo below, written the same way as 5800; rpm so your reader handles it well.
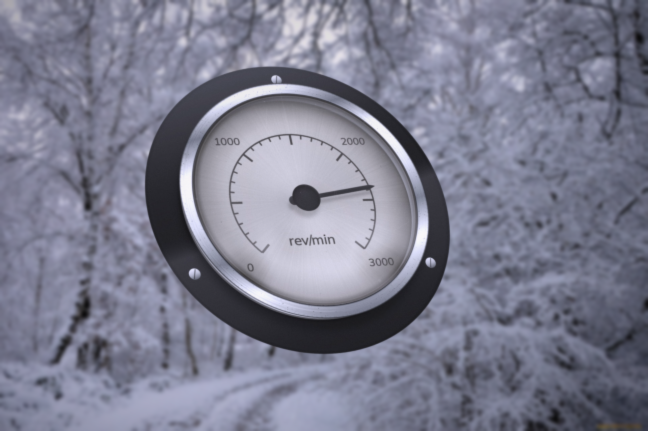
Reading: 2400; rpm
